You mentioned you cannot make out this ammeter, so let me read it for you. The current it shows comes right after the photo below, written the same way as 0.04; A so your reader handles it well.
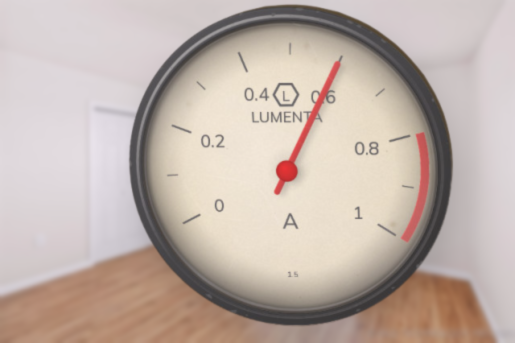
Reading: 0.6; A
